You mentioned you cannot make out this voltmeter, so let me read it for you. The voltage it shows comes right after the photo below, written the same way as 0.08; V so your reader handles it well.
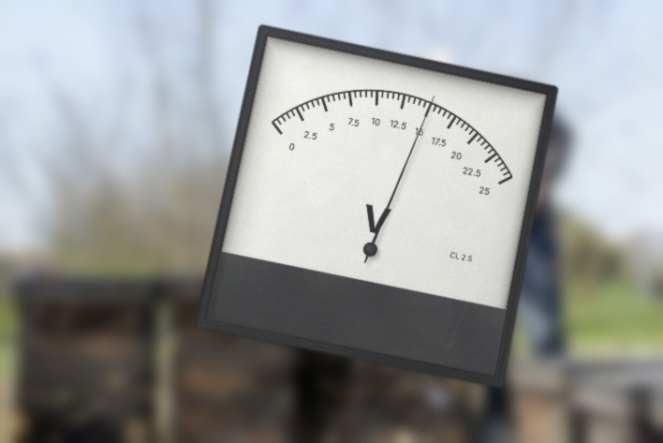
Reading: 15; V
